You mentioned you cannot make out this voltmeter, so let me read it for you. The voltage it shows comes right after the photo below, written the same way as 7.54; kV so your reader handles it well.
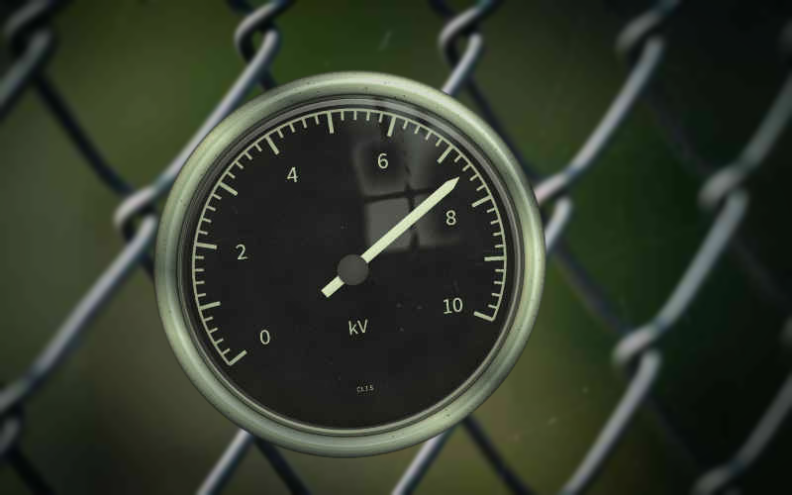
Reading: 7.4; kV
